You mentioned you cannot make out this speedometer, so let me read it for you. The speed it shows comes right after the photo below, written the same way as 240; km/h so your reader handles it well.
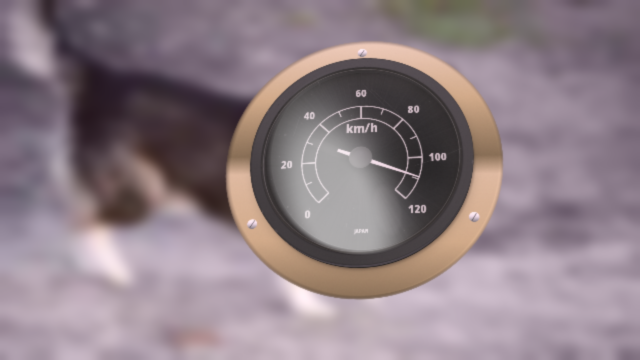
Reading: 110; km/h
